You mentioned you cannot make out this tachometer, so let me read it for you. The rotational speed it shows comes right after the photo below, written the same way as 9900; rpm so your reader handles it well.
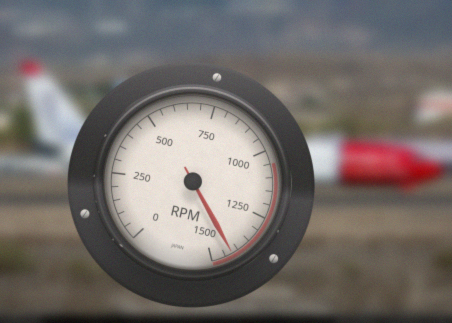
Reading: 1425; rpm
